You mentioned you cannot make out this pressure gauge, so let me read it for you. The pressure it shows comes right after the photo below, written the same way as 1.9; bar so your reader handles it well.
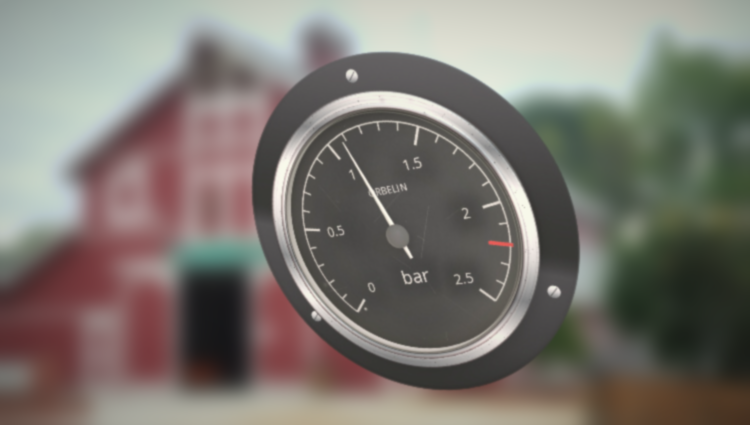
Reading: 1.1; bar
